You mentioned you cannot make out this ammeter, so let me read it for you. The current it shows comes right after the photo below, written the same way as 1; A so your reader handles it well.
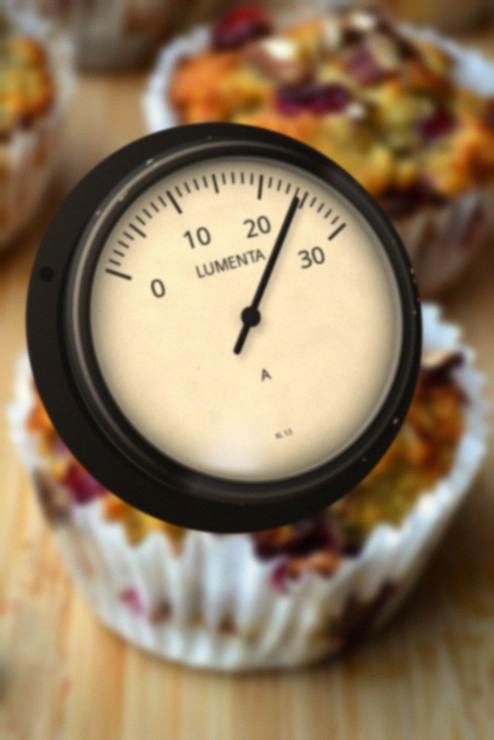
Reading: 24; A
